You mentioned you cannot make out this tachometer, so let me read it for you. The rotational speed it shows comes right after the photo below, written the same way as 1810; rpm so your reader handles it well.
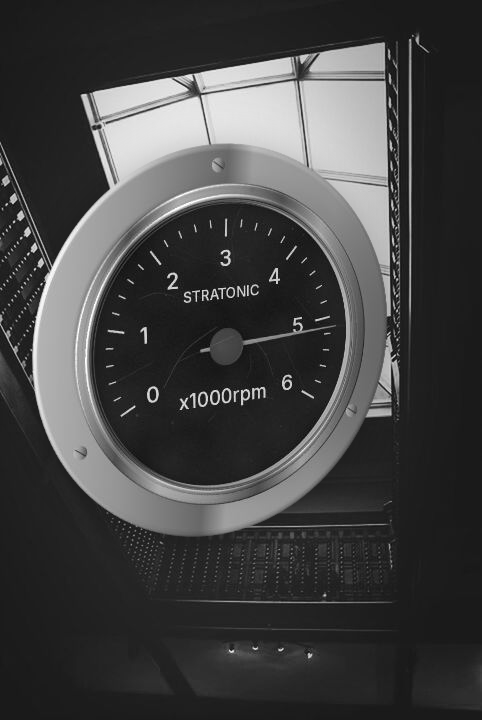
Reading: 5100; rpm
